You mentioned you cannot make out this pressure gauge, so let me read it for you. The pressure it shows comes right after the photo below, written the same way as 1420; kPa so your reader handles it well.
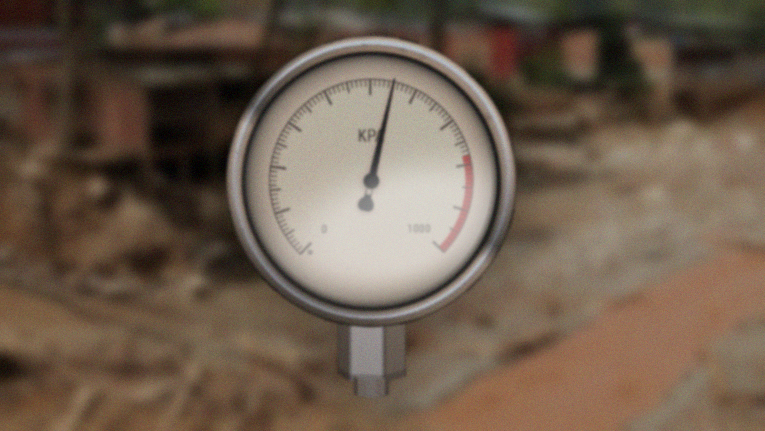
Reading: 550; kPa
